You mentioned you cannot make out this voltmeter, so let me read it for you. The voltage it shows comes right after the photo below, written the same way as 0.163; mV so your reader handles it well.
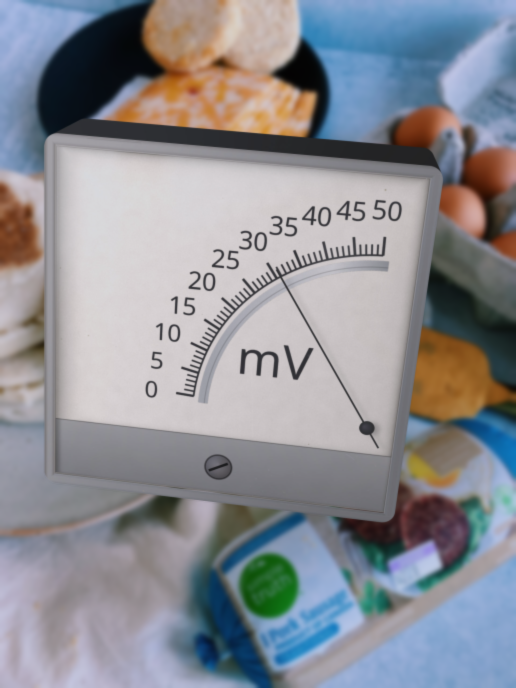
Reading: 31; mV
